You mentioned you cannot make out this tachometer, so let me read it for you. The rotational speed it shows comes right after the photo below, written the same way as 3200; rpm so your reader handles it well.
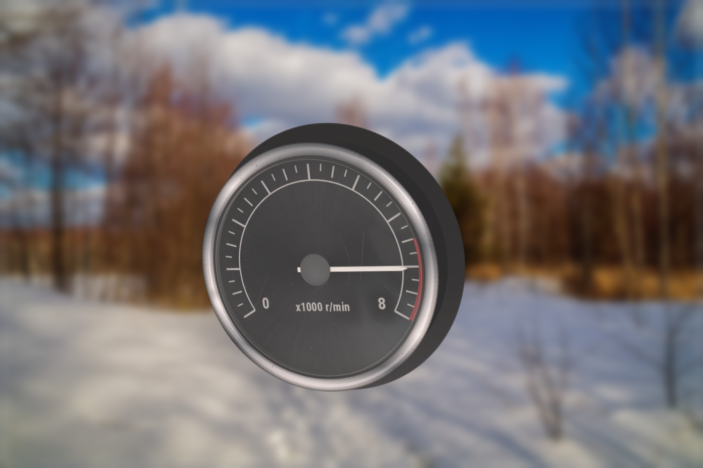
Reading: 7000; rpm
